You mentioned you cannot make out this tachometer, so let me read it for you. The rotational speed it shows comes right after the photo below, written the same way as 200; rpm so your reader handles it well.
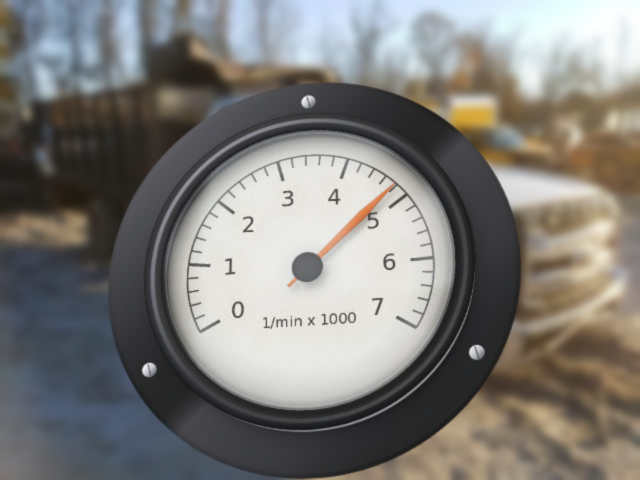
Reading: 4800; rpm
